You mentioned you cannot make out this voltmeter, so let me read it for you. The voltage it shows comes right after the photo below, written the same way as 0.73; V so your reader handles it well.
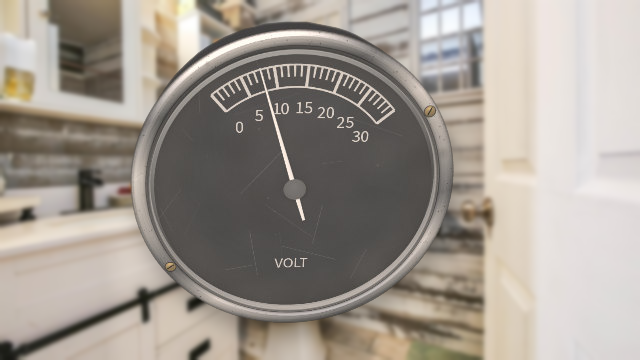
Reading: 8; V
